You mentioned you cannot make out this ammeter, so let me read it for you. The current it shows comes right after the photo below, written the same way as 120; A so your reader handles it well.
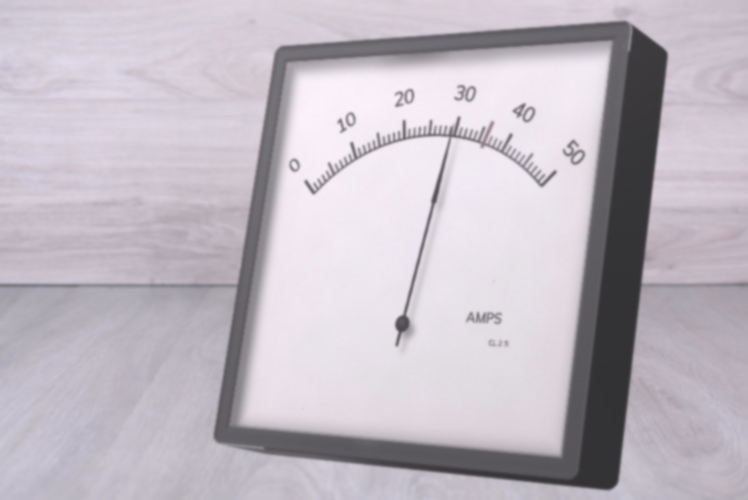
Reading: 30; A
